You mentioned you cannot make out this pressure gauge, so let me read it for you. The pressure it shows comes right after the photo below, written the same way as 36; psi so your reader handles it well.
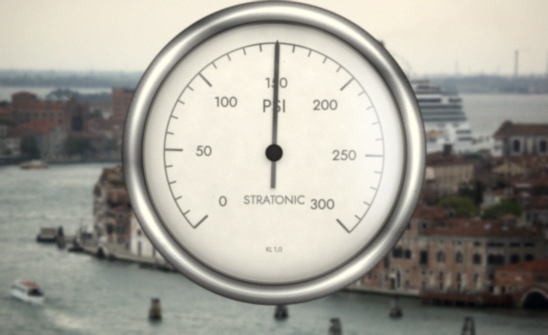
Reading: 150; psi
